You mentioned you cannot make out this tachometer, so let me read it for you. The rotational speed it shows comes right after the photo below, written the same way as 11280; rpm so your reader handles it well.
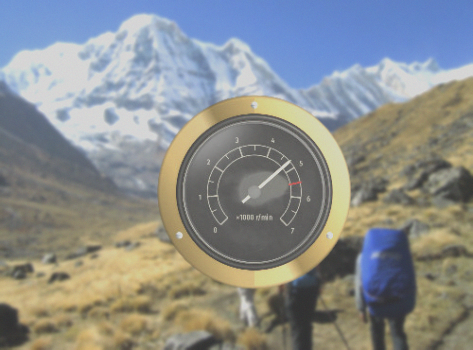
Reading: 4750; rpm
